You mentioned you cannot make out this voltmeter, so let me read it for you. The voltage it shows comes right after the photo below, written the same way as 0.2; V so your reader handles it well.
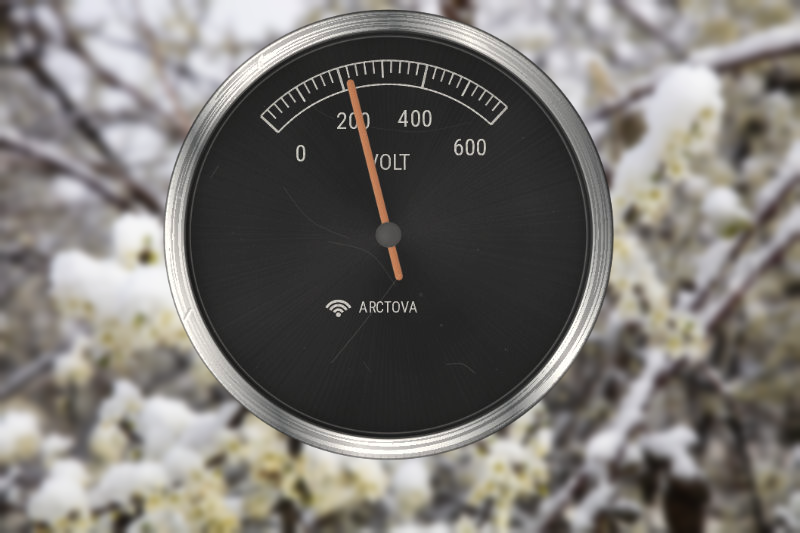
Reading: 220; V
